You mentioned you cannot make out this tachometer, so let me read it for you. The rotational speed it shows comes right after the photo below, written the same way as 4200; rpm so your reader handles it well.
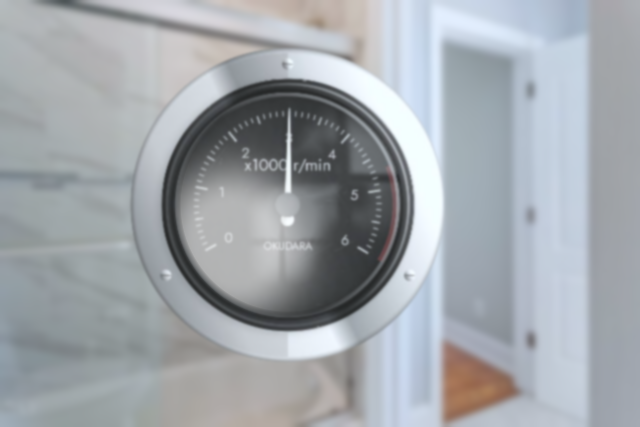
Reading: 3000; rpm
